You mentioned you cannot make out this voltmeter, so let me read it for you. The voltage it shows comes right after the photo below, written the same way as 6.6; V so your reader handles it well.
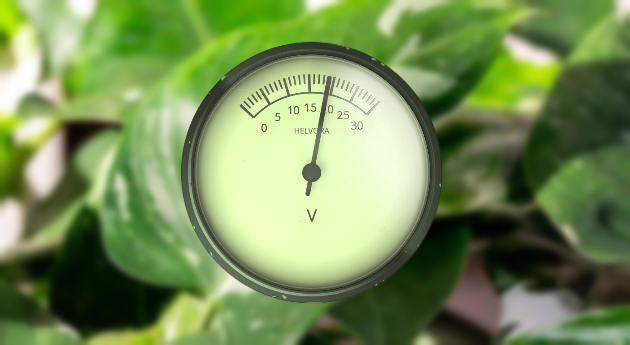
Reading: 19; V
